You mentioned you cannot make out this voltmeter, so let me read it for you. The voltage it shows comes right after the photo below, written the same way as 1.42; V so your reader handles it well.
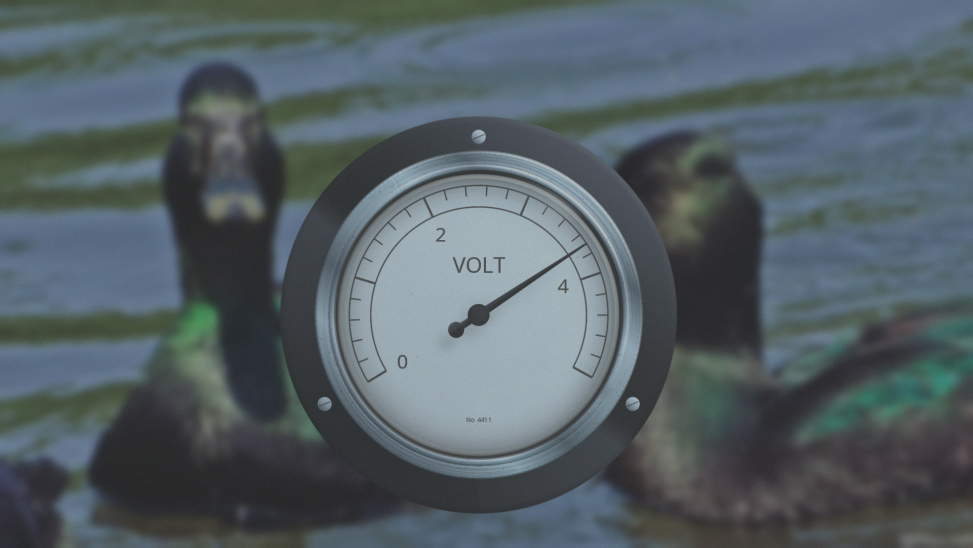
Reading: 3.7; V
